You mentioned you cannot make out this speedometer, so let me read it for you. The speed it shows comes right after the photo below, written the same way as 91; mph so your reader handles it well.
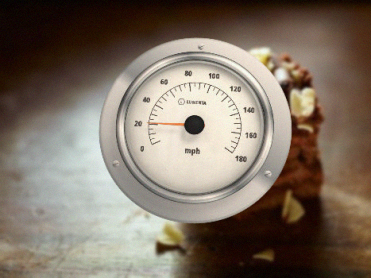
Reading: 20; mph
